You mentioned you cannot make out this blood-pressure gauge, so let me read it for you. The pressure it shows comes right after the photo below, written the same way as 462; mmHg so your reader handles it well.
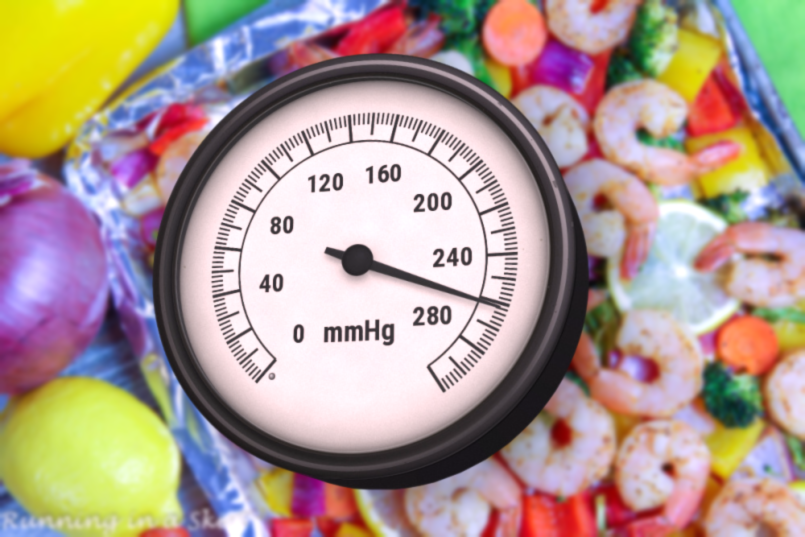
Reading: 262; mmHg
